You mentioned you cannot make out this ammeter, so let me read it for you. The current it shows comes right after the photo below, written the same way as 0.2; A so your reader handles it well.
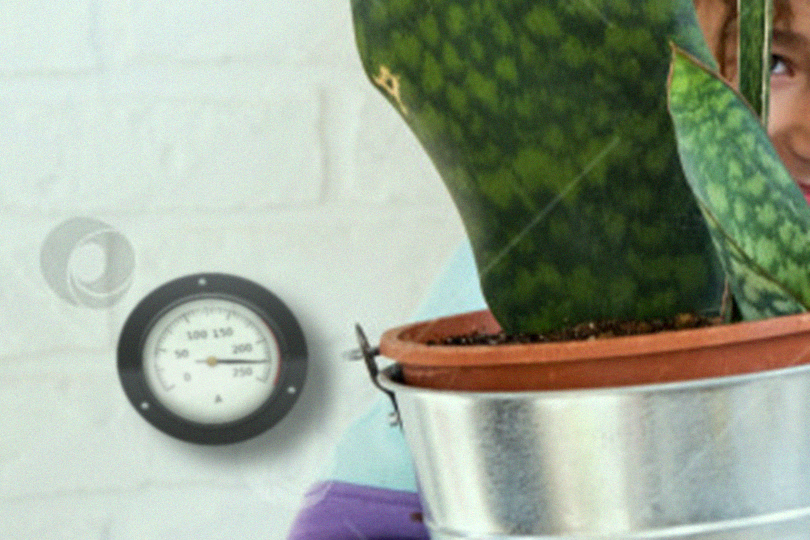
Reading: 225; A
